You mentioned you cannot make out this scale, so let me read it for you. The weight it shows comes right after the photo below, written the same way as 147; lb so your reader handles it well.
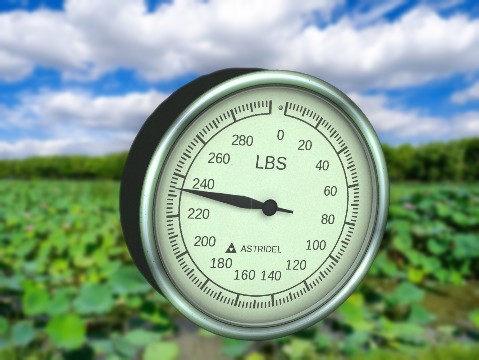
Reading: 234; lb
